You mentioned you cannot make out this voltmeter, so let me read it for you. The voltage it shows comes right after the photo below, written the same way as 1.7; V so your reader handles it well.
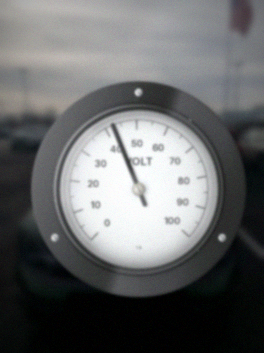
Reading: 42.5; V
